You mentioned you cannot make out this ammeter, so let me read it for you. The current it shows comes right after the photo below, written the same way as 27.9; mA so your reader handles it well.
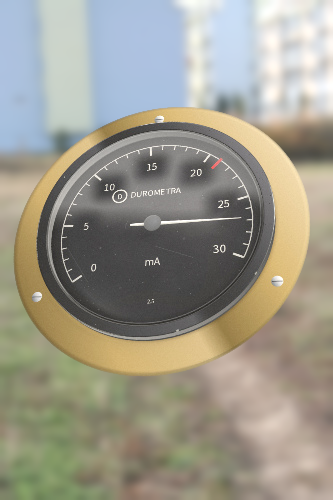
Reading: 27; mA
